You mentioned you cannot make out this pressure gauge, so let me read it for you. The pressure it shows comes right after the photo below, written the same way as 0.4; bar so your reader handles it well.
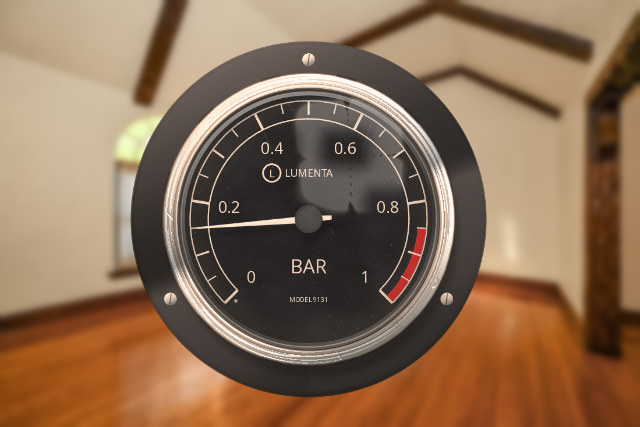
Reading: 0.15; bar
